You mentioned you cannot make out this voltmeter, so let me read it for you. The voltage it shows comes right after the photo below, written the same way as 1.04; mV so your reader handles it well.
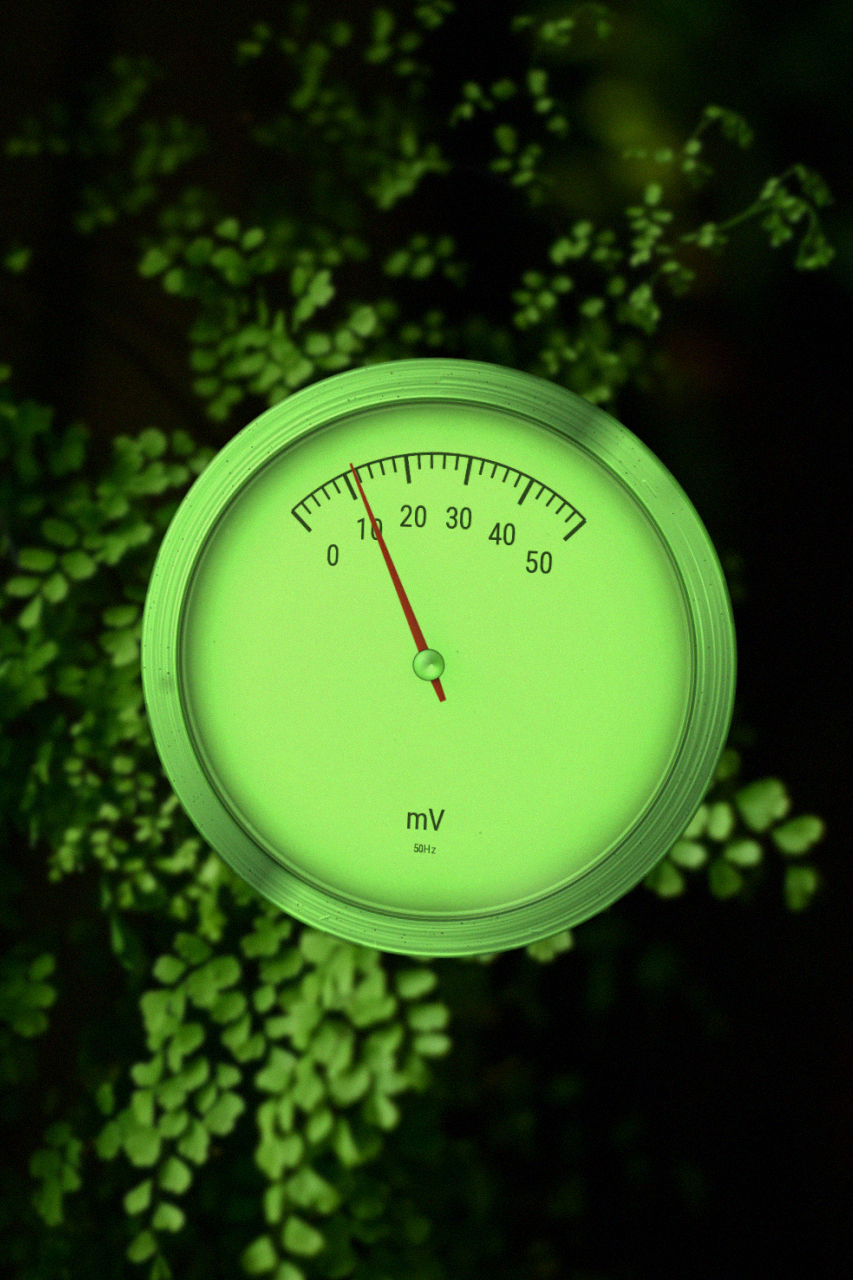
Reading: 12; mV
